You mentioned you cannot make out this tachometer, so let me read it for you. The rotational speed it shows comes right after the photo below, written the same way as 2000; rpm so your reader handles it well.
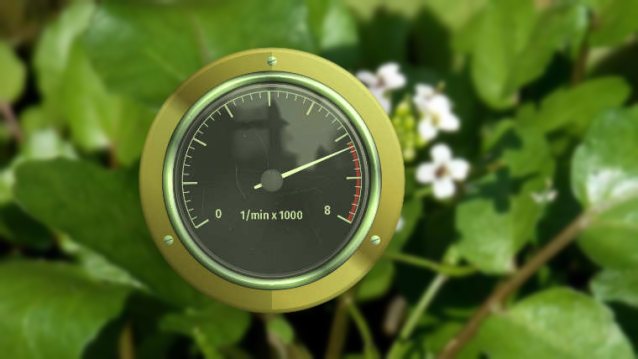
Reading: 6300; rpm
